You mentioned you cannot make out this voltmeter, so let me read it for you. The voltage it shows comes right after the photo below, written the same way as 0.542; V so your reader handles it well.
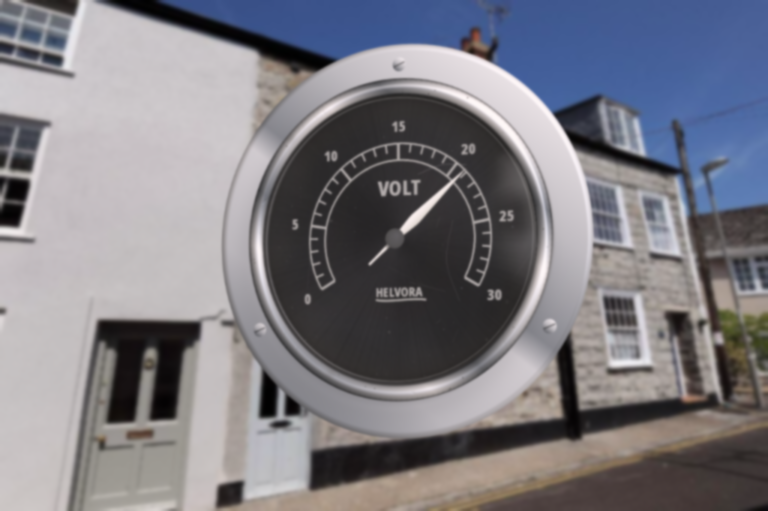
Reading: 21; V
